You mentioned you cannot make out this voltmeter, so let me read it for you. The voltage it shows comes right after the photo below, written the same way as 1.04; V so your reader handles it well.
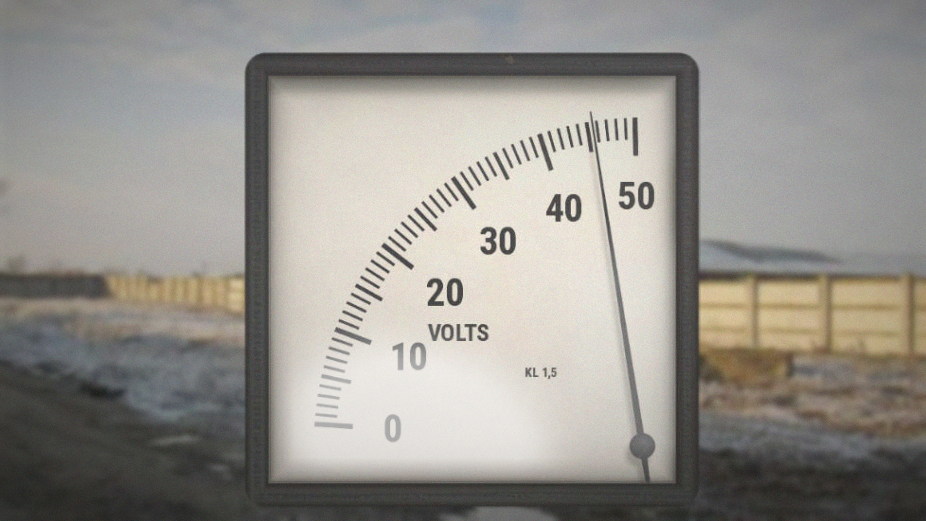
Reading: 45.5; V
